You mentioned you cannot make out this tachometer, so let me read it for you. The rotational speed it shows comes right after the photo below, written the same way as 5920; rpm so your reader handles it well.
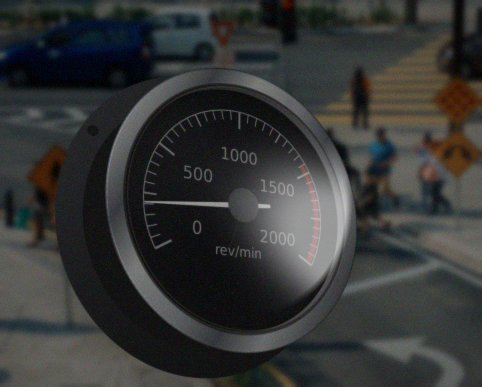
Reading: 200; rpm
